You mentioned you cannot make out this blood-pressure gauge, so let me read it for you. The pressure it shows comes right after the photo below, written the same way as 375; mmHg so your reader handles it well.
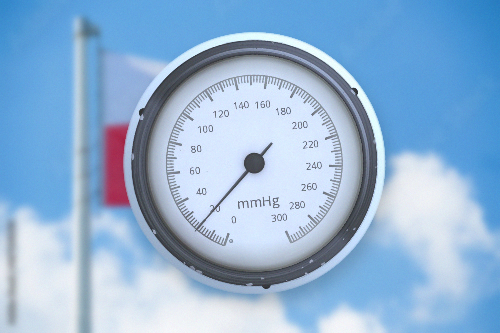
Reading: 20; mmHg
